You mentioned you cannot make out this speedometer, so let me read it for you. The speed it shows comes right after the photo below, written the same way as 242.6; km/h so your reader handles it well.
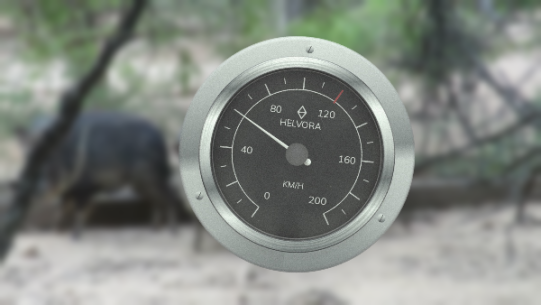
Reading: 60; km/h
